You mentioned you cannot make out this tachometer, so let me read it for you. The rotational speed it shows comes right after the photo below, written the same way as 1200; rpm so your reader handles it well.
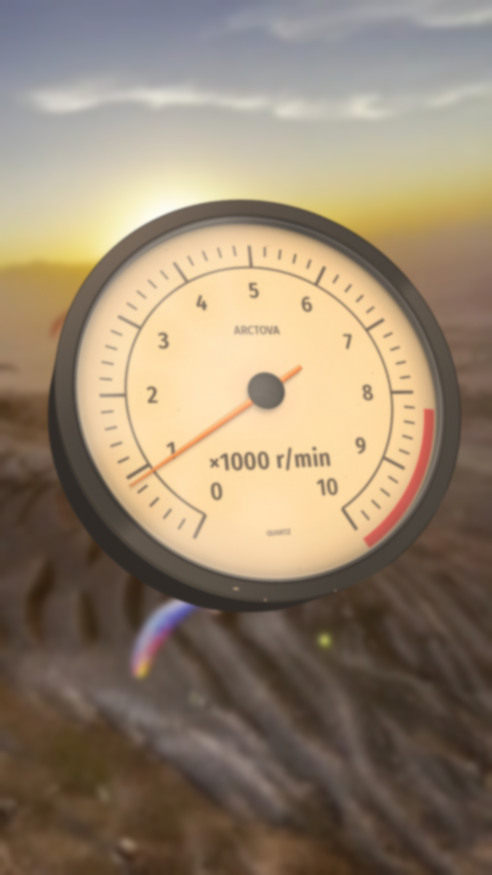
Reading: 900; rpm
